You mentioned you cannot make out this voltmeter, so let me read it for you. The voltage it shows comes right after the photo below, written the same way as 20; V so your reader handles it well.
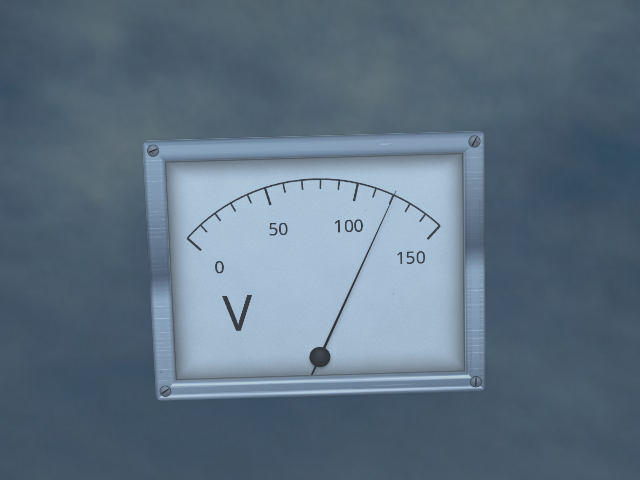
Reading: 120; V
